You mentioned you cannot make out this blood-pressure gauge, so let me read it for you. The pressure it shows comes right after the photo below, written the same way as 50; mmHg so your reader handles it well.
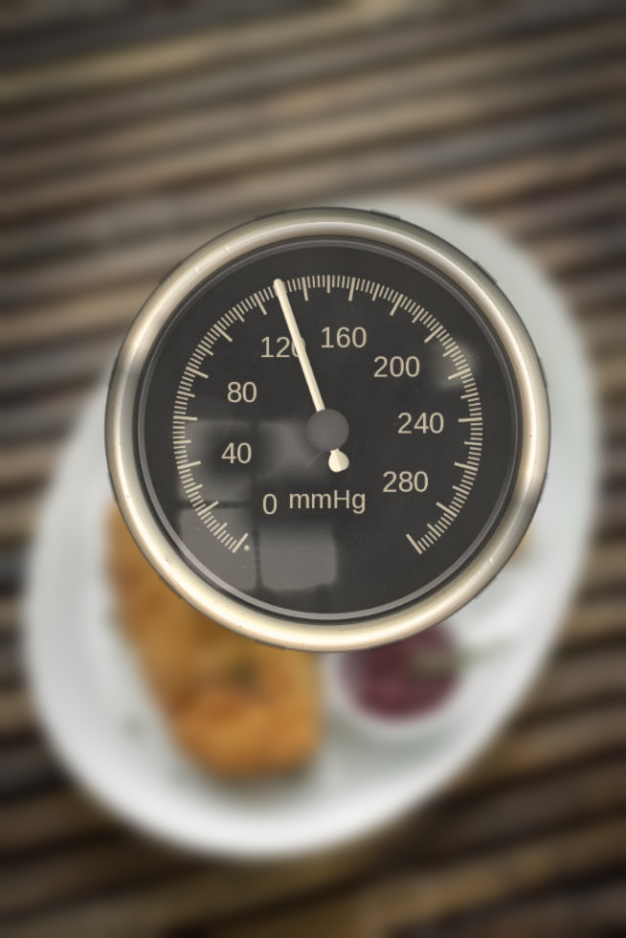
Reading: 130; mmHg
